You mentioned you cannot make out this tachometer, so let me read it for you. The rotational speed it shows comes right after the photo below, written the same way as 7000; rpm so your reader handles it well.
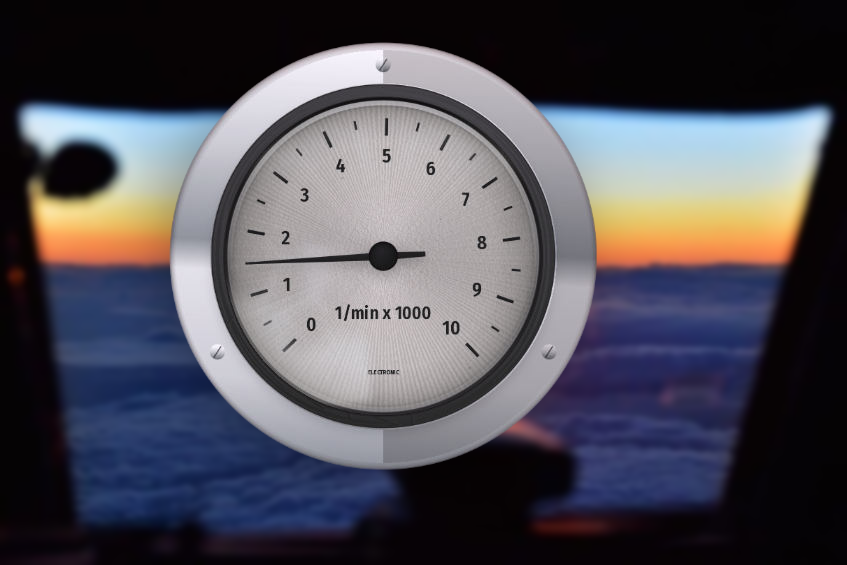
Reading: 1500; rpm
